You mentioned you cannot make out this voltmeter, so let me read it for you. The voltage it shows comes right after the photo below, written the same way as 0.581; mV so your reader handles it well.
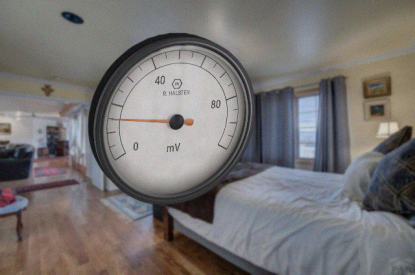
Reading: 15; mV
